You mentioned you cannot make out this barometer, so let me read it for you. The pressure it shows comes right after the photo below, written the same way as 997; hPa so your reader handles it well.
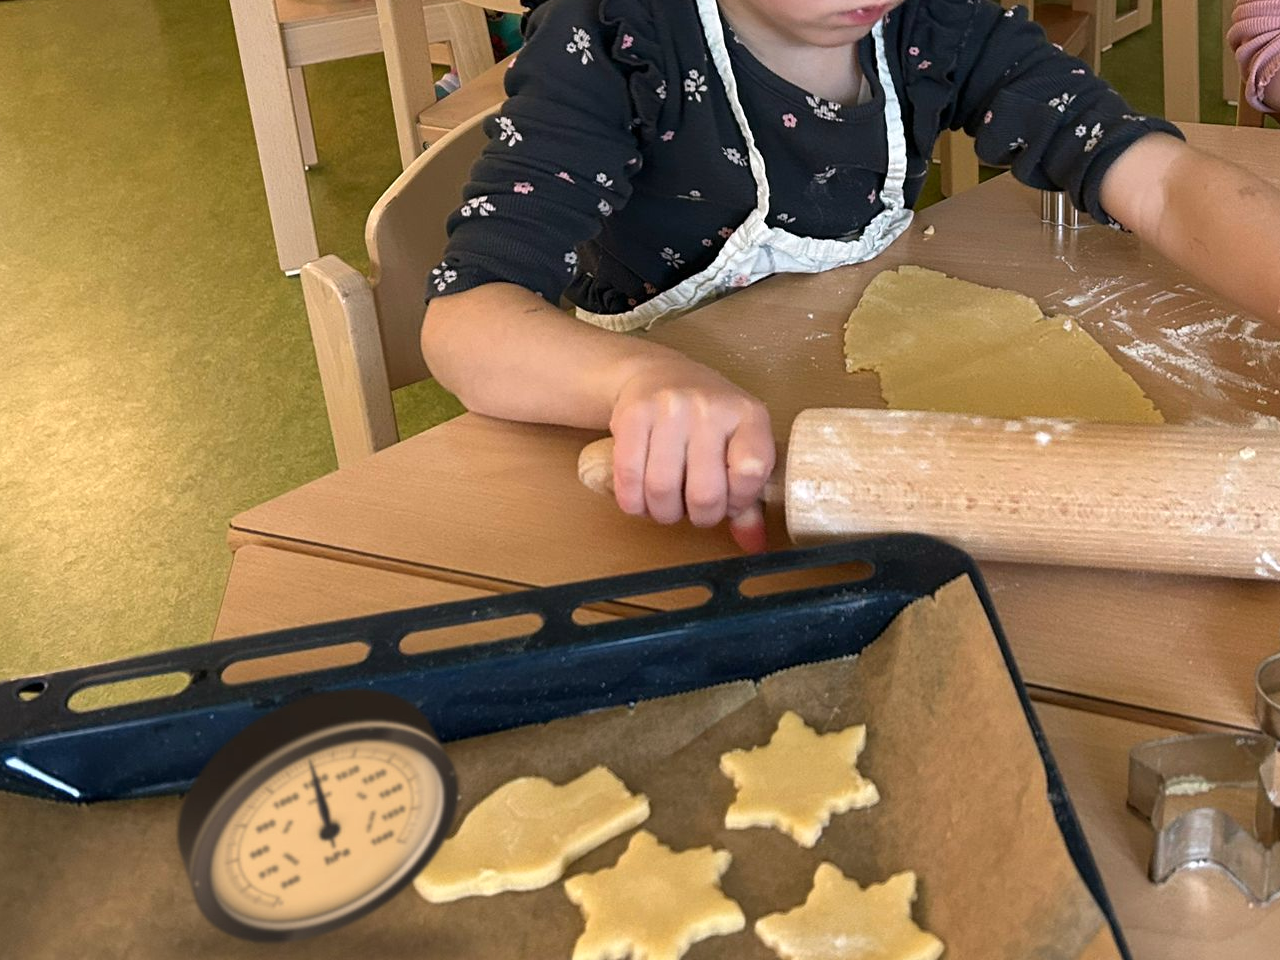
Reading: 1010; hPa
